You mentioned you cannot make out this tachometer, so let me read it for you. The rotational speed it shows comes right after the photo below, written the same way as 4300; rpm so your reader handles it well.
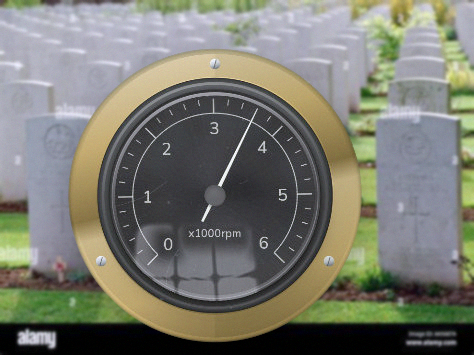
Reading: 3600; rpm
